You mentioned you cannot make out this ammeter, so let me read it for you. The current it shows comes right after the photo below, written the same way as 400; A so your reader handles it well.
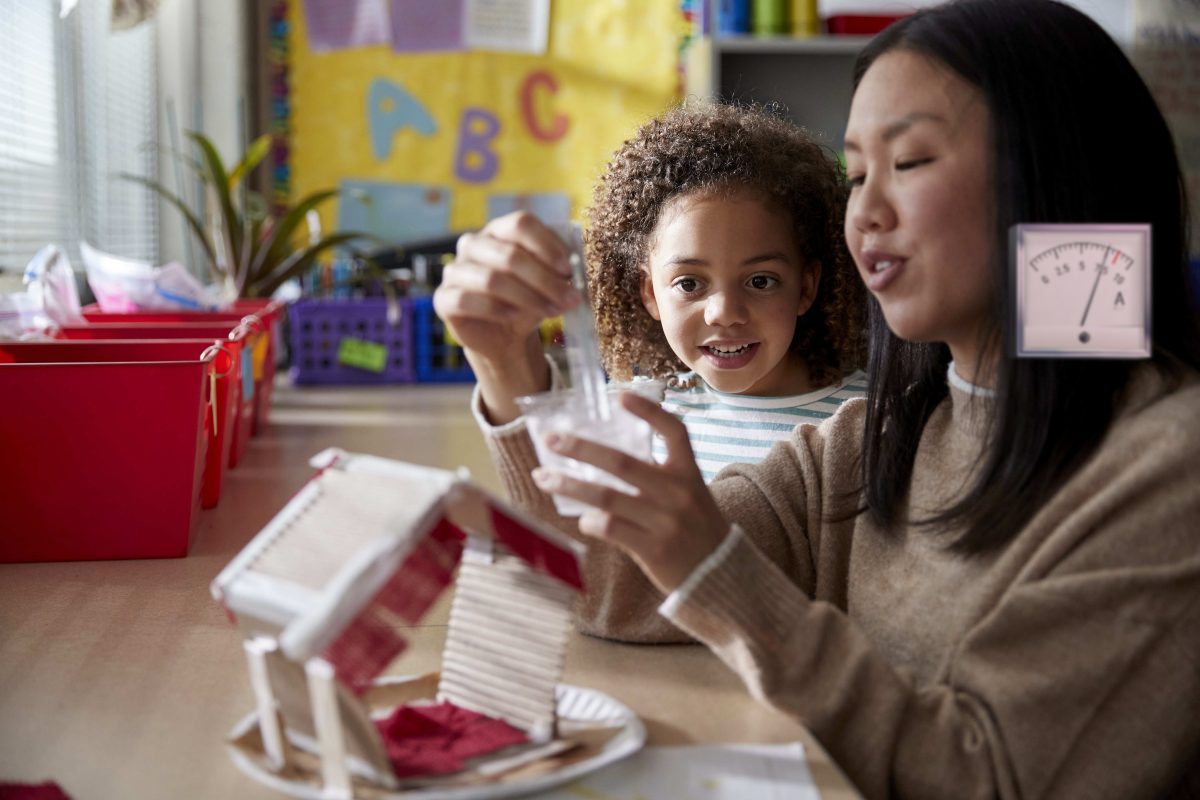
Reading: 7.5; A
